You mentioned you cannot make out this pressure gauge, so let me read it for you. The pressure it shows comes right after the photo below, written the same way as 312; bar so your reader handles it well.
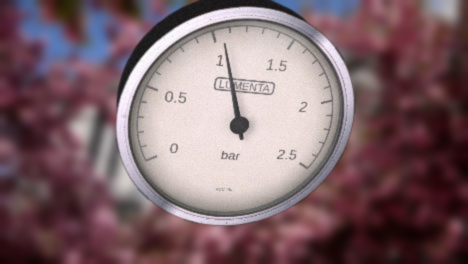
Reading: 1.05; bar
